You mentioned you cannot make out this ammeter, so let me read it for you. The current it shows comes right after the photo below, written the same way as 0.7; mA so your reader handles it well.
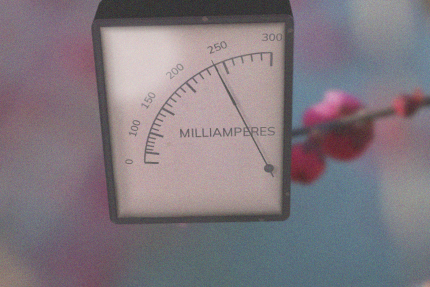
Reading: 240; mA
